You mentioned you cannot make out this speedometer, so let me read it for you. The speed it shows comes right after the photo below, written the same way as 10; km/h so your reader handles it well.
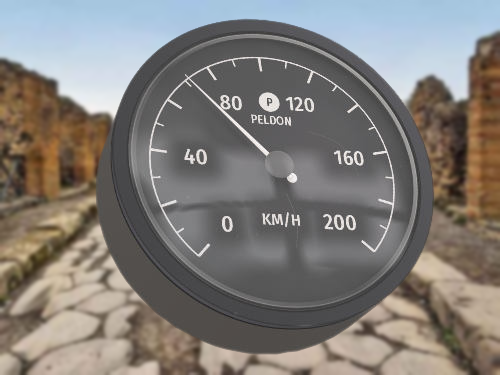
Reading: 70; km/h
